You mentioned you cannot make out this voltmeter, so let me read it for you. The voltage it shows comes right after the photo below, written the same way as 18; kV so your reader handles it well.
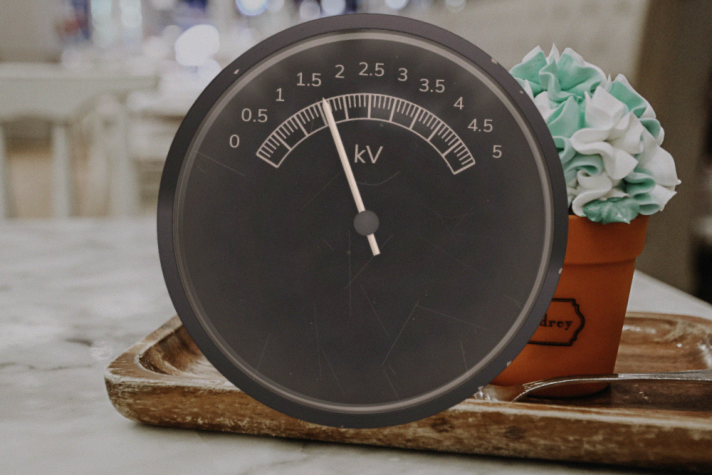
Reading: 1.6; kV
